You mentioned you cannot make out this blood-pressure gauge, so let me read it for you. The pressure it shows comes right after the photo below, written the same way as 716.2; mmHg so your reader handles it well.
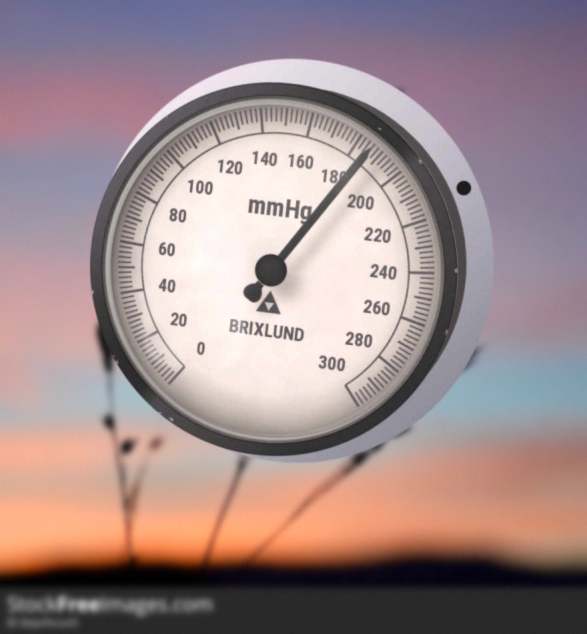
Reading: 186; mmHg
